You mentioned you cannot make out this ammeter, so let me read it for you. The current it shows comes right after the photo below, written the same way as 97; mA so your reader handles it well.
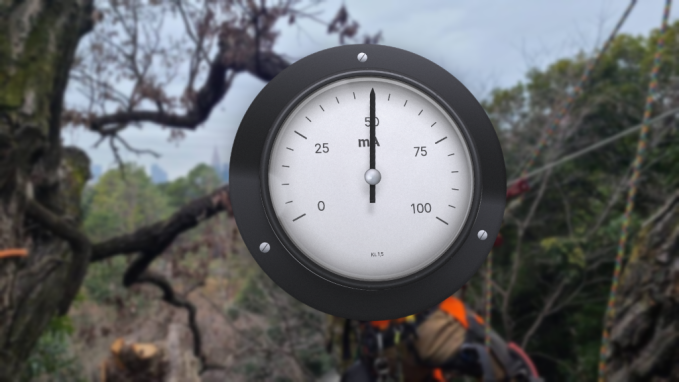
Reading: 50; mA
